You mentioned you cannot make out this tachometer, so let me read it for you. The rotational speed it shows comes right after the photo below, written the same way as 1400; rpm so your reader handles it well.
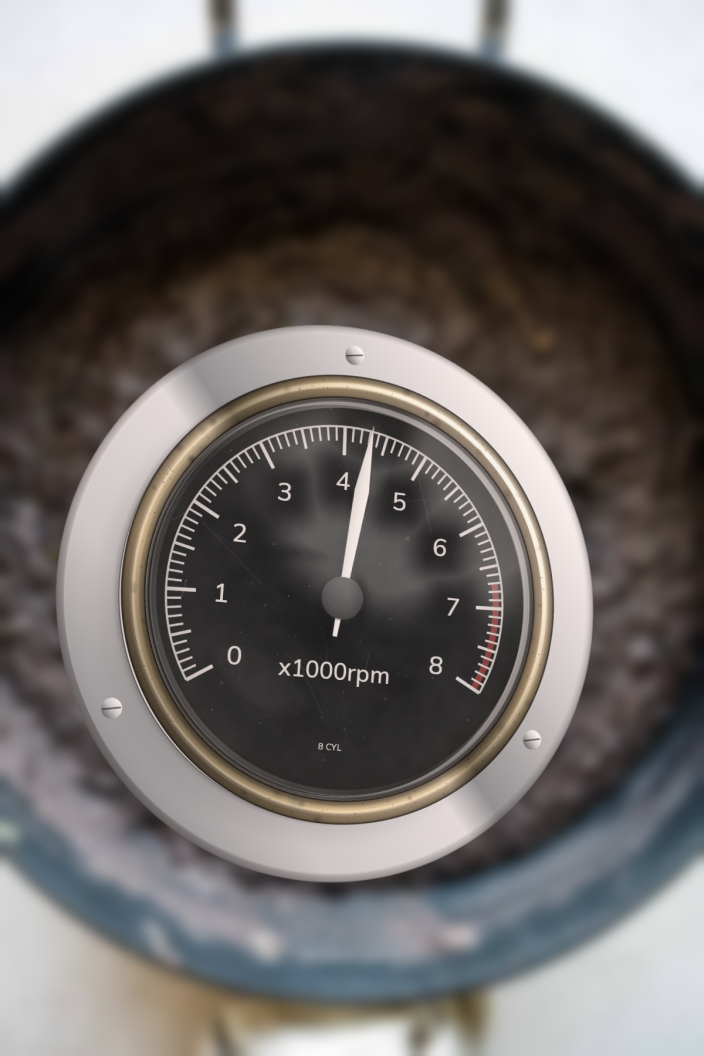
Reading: 4300; rpm
